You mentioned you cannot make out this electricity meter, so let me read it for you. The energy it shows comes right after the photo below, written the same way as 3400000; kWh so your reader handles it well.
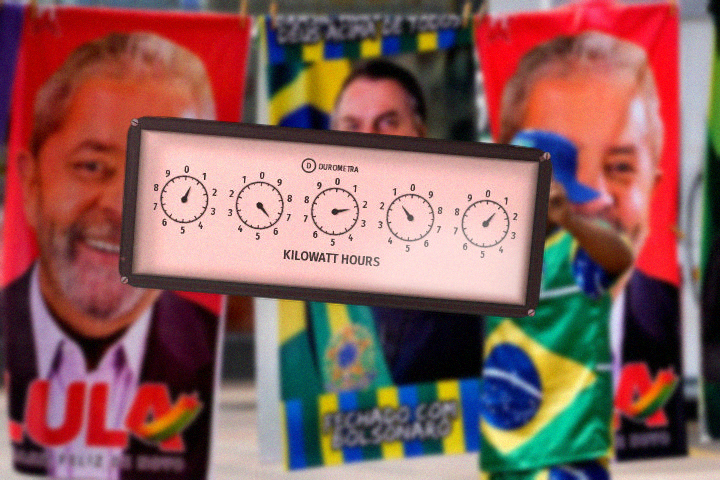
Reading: 6211; kWh
